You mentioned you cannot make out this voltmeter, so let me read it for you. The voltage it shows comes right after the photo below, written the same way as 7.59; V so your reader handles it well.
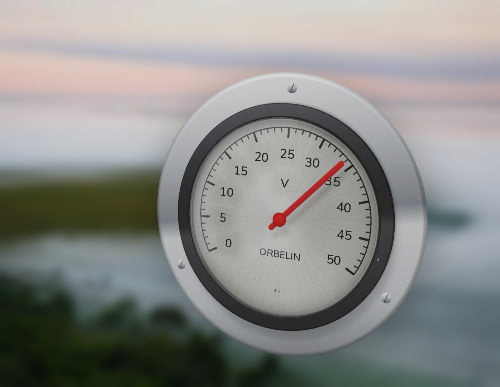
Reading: 34; V
